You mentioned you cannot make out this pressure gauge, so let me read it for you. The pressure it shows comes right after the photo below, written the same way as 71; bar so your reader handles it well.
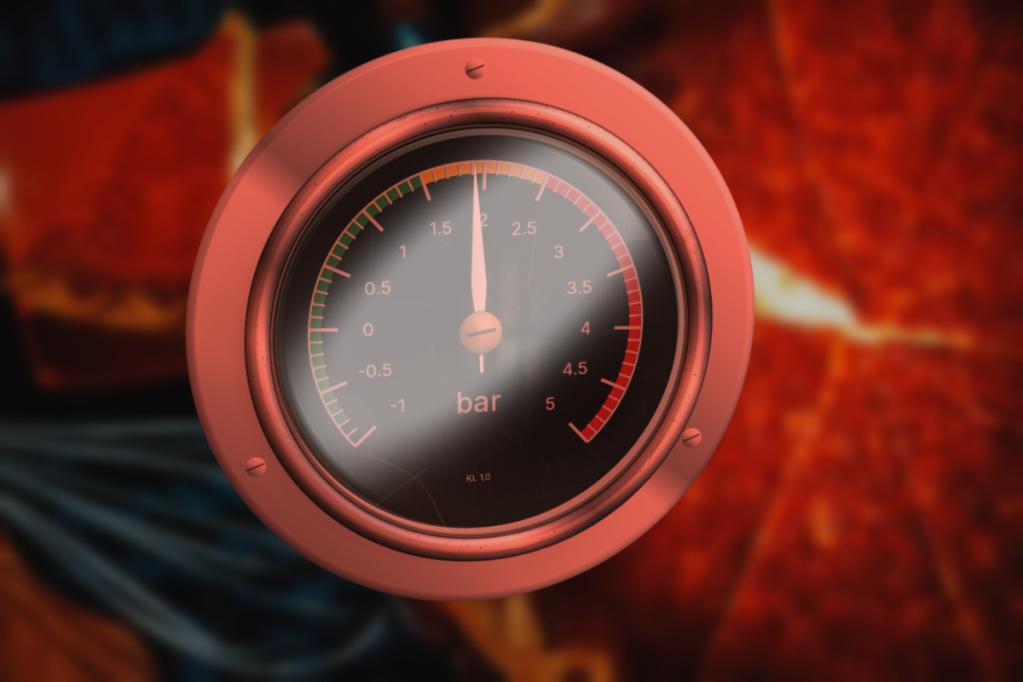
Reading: 1.9; bar
